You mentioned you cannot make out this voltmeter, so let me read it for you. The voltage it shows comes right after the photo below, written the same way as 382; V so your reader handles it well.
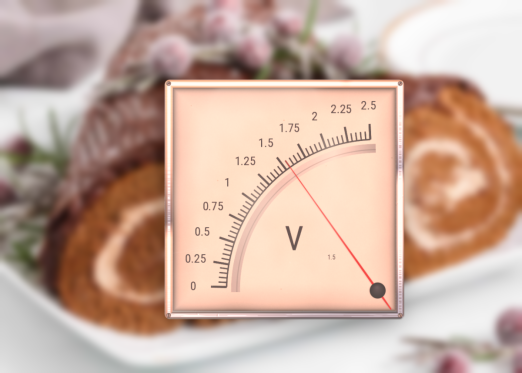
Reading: 1.55; V
